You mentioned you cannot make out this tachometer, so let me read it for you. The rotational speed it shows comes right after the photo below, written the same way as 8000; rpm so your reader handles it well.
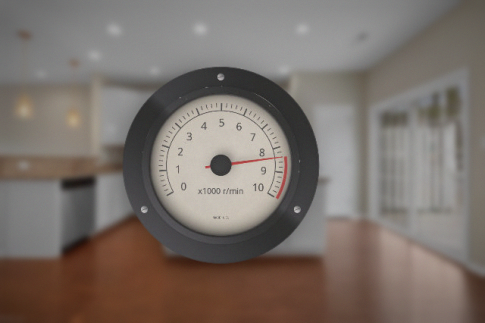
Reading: 8400; rpm
